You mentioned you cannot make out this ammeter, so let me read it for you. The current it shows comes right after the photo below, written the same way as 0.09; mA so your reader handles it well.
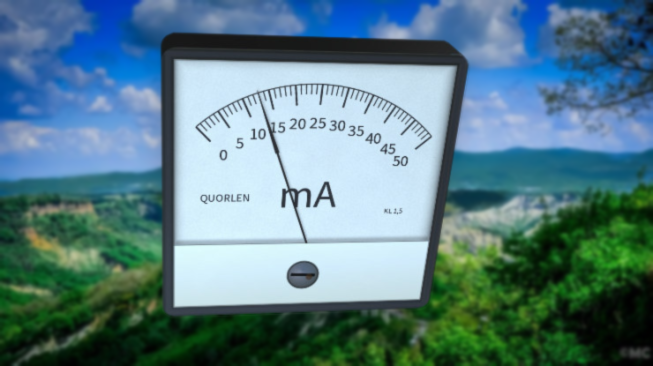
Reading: 13; mA
